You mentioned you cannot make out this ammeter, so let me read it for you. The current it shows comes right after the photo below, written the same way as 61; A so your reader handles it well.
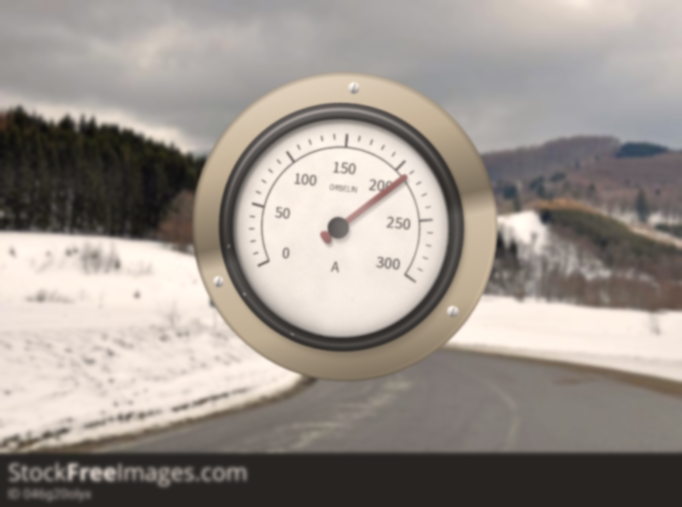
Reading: 210; A
